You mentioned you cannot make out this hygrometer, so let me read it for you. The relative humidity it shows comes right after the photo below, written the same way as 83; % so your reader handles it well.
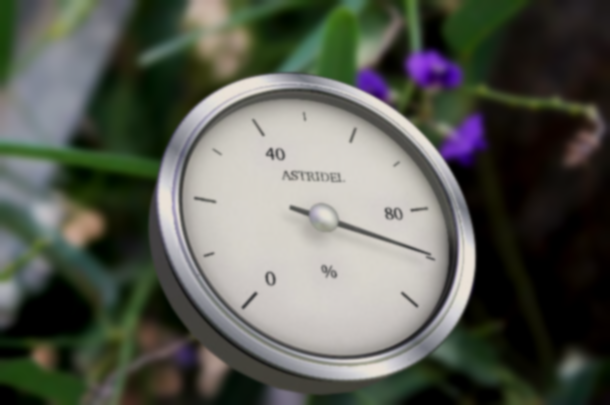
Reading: 90; %
